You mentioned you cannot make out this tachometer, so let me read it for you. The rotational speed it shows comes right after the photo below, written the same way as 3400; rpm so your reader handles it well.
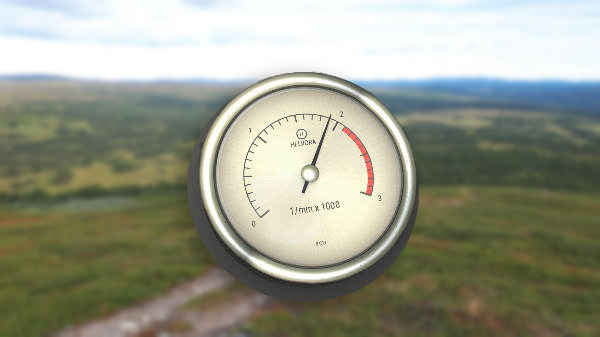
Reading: 1900; rpm
